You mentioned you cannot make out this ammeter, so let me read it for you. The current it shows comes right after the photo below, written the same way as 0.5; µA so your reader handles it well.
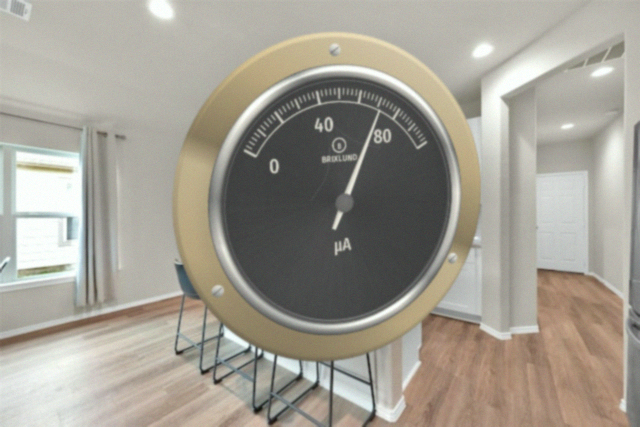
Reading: 70; µA
